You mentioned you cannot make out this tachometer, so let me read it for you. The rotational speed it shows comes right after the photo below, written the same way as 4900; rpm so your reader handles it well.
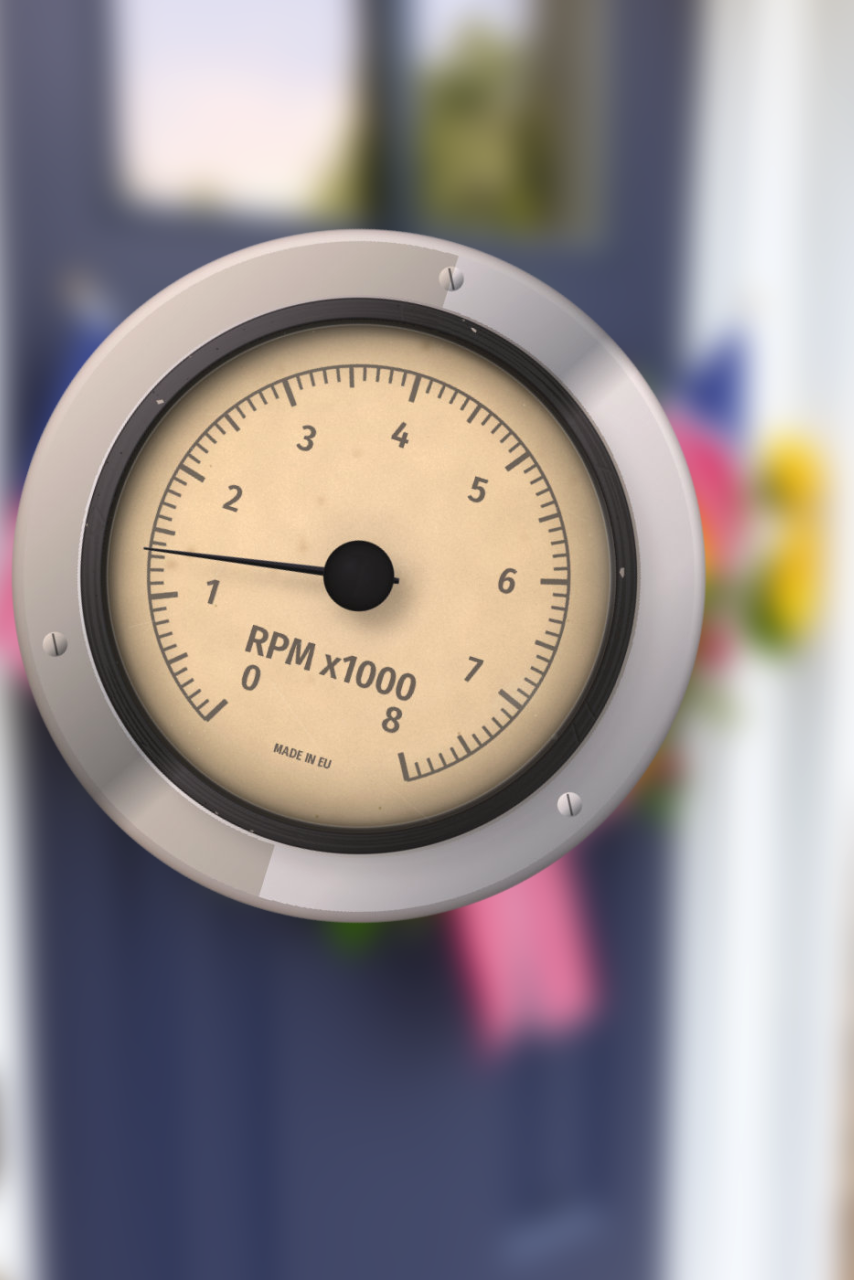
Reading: 1350; rpm
